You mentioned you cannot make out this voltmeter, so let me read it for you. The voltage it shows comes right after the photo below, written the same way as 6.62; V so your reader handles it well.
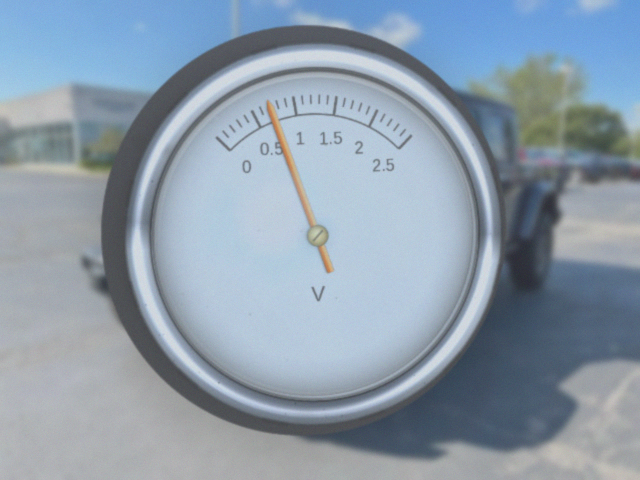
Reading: 0.7; V
